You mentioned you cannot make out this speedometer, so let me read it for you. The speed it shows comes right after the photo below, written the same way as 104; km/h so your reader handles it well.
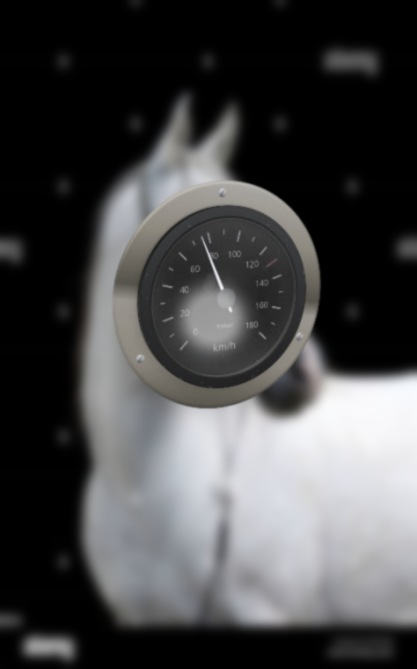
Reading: 75; km/h
